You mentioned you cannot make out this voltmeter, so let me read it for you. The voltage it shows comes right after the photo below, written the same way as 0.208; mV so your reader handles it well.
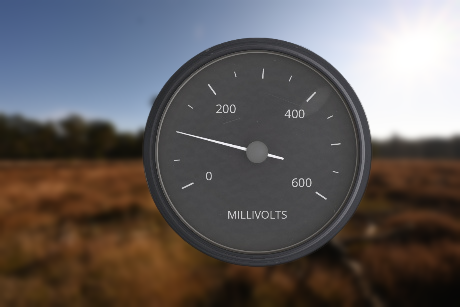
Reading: 100; mV
